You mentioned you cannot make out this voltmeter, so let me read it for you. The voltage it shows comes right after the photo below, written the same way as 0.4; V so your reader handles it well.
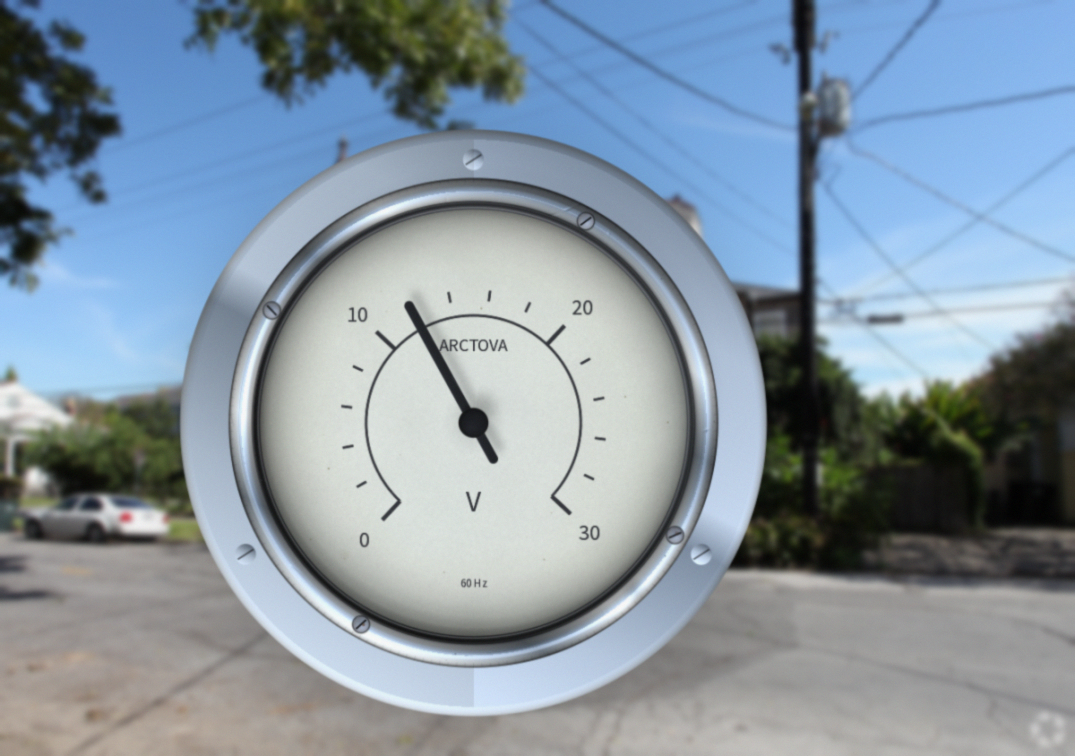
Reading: 12; V
